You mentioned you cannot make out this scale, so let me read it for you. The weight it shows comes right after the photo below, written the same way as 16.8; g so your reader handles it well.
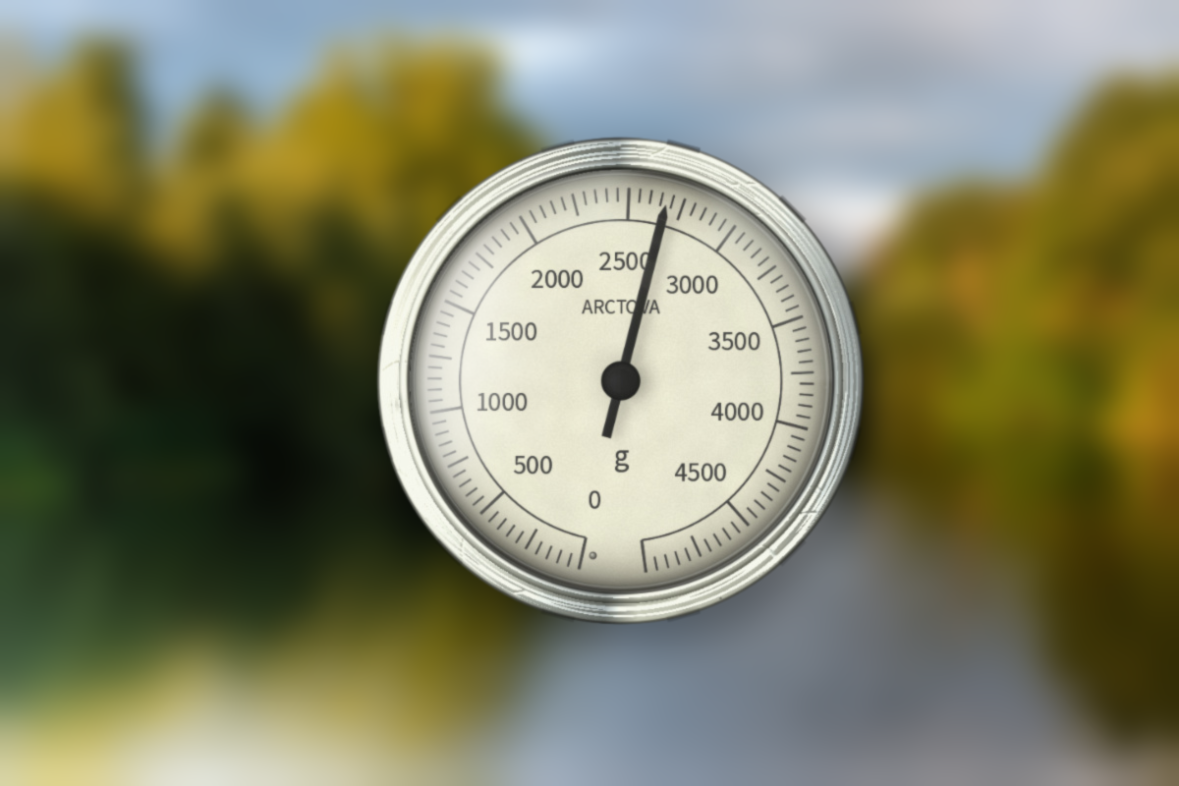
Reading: 2675; g
